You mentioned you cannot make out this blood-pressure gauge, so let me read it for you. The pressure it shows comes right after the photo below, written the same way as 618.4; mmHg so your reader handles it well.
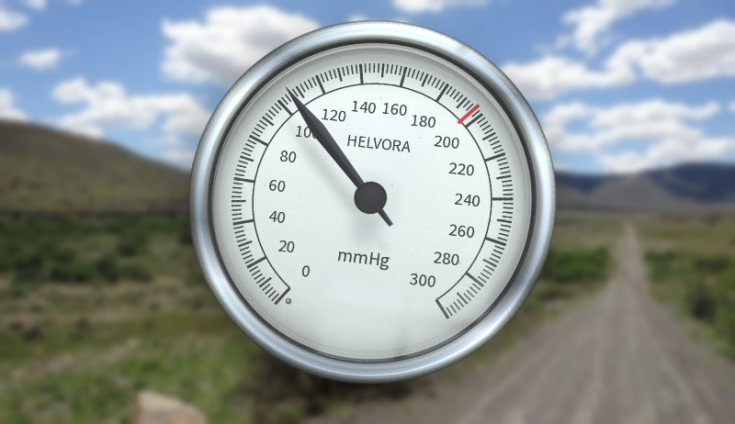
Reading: 106; mmHg
